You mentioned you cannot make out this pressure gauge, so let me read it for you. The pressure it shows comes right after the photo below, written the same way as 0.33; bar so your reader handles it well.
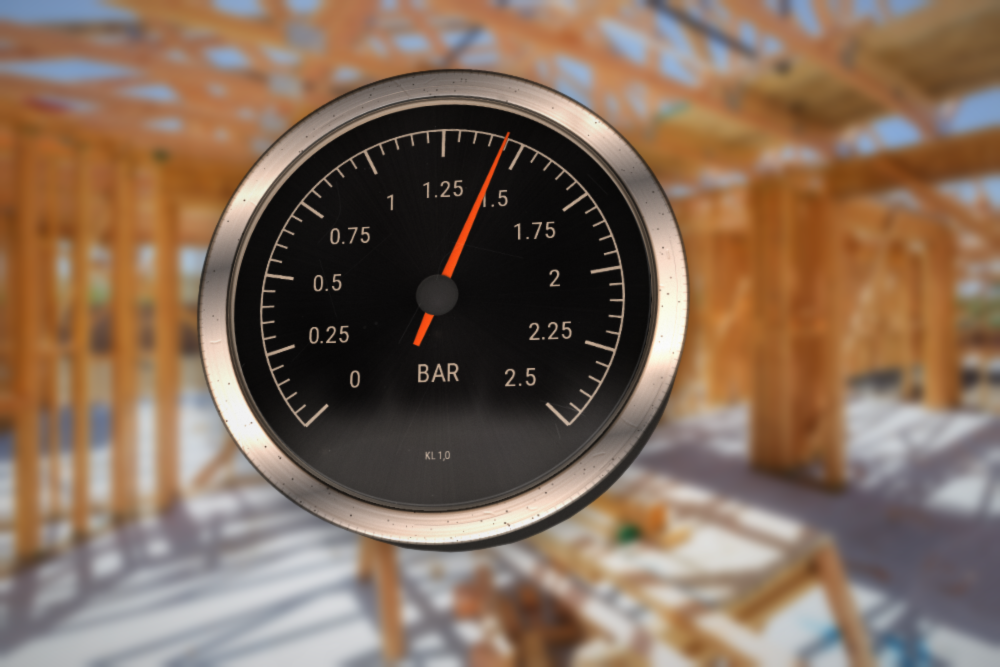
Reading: 1.45; bar
